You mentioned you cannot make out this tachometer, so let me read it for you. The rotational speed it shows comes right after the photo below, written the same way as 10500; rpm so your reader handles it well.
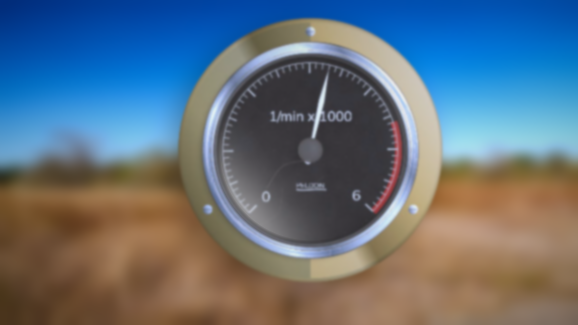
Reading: 3300; rpm
